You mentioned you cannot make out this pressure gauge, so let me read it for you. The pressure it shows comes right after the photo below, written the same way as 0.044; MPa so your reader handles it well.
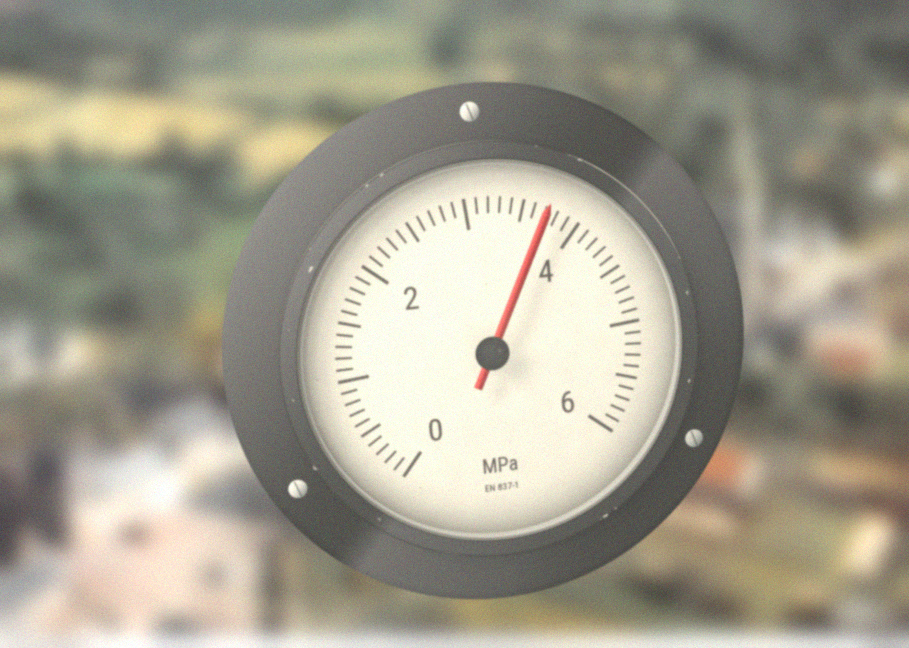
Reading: 3.7; MPa
